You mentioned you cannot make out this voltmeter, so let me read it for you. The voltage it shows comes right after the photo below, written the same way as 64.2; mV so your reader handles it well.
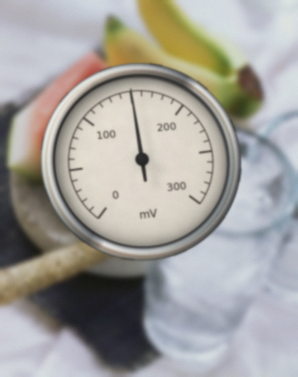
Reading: 150; mV
